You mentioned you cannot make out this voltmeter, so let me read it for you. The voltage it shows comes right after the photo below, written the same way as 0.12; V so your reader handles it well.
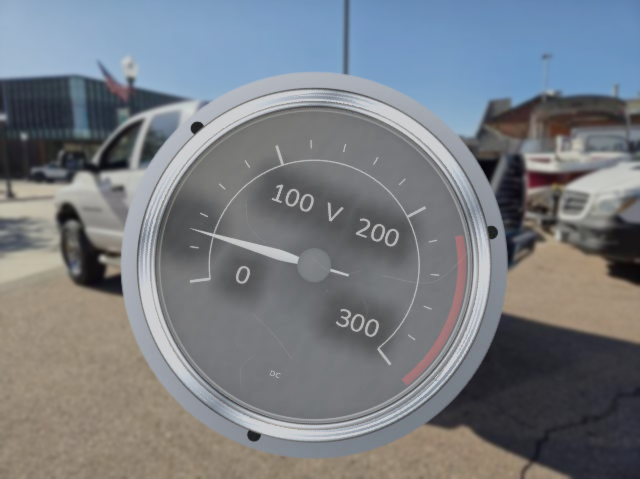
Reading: 30; V
